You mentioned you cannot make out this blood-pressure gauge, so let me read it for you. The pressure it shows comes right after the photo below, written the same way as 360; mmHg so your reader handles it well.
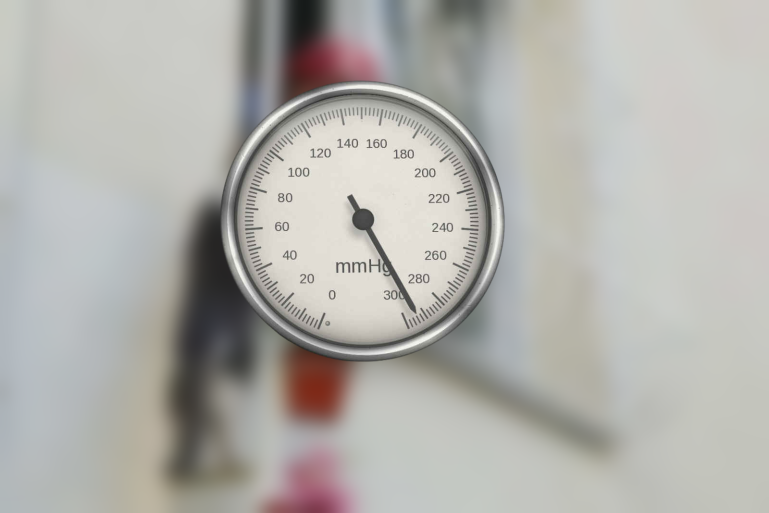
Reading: 294; mmHg
